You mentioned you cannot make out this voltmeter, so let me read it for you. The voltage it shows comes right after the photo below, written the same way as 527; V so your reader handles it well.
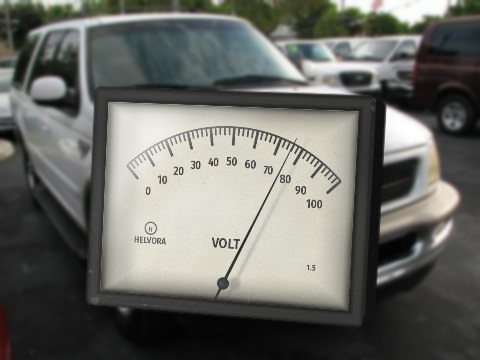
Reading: 76; V
